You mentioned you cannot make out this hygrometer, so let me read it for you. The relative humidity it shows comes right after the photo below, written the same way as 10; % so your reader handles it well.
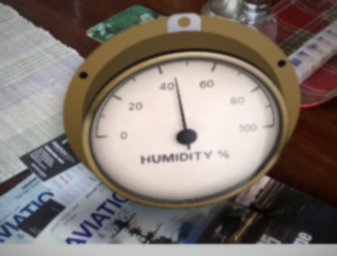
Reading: 45; %
